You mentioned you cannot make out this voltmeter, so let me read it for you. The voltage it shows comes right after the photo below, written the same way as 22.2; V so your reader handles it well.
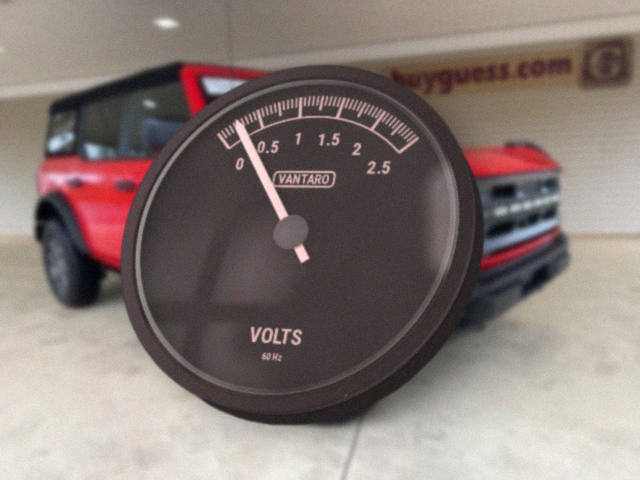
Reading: 0.25; V
